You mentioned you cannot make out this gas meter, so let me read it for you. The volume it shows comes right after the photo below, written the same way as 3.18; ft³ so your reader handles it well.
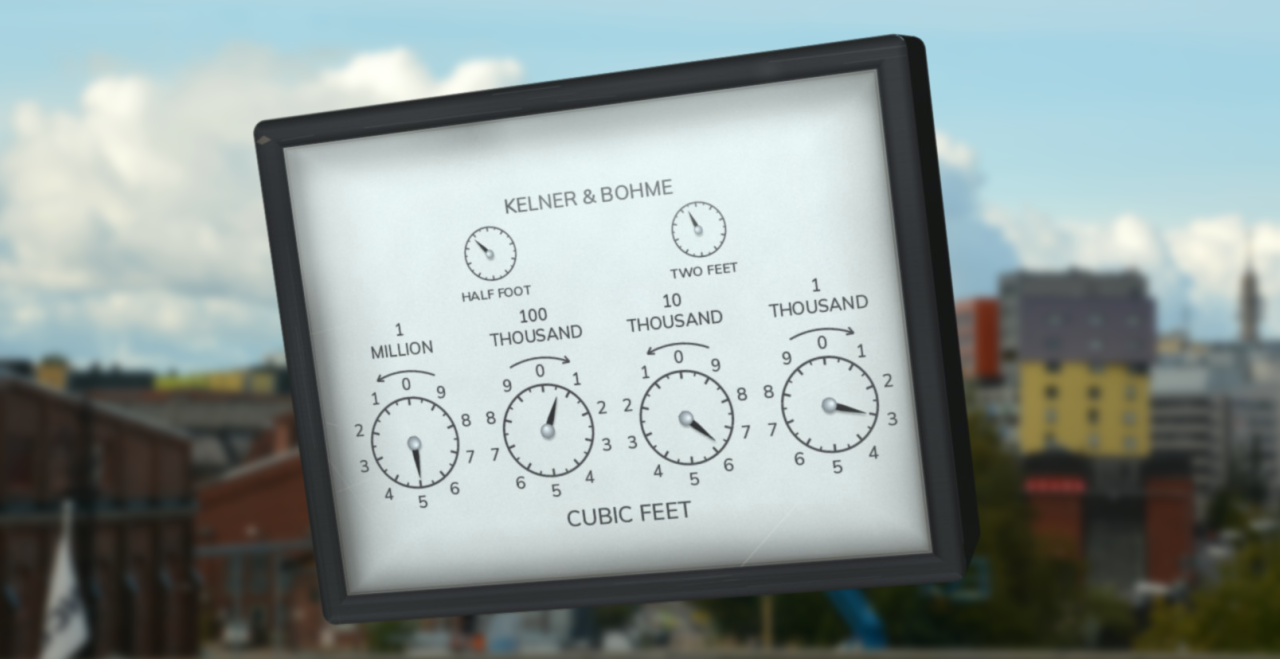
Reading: 506300; ft³
